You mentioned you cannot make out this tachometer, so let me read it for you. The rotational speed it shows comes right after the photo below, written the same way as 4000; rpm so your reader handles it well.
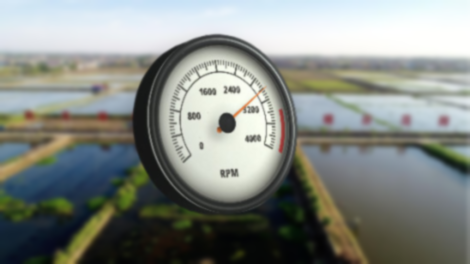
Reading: 3000; rpm
